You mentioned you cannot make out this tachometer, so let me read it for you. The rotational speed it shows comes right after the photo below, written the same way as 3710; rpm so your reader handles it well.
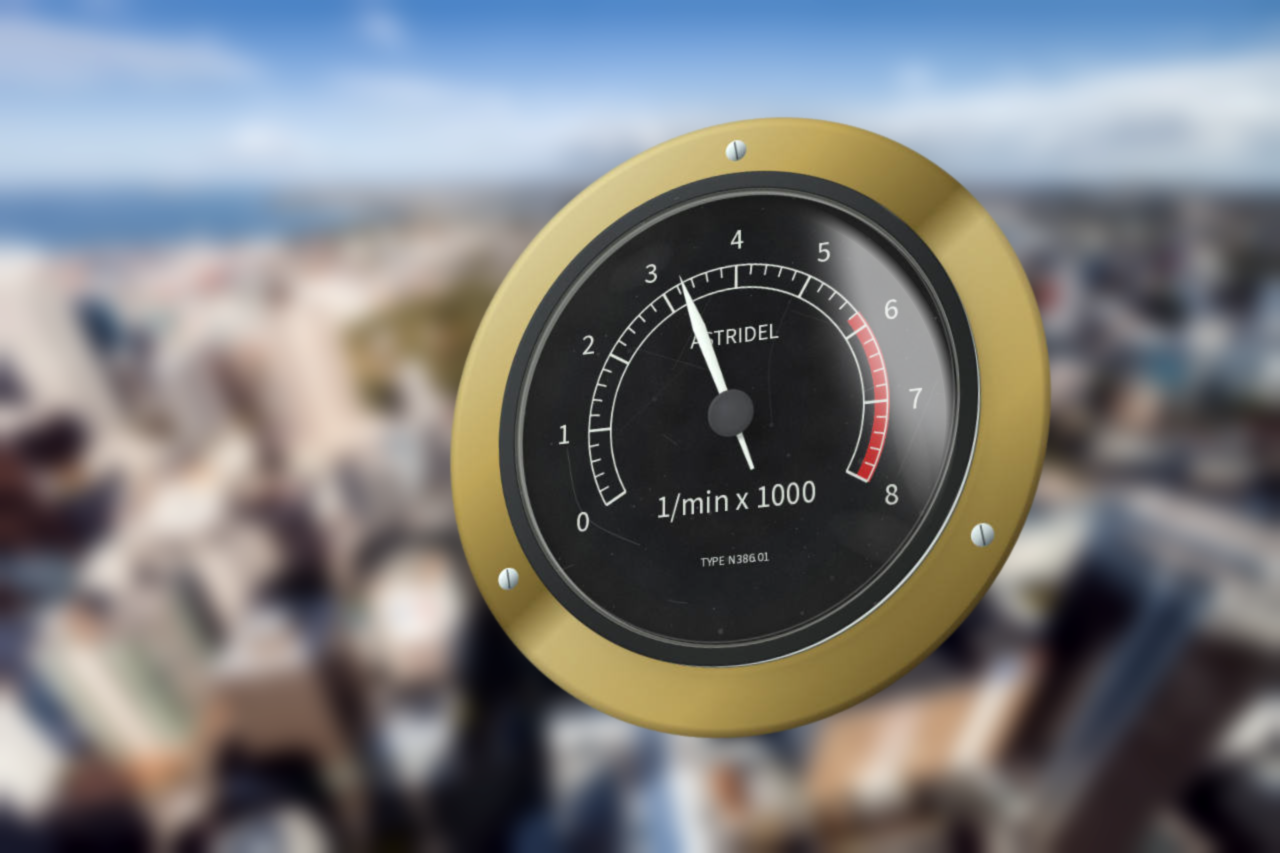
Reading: 3300; rpm
